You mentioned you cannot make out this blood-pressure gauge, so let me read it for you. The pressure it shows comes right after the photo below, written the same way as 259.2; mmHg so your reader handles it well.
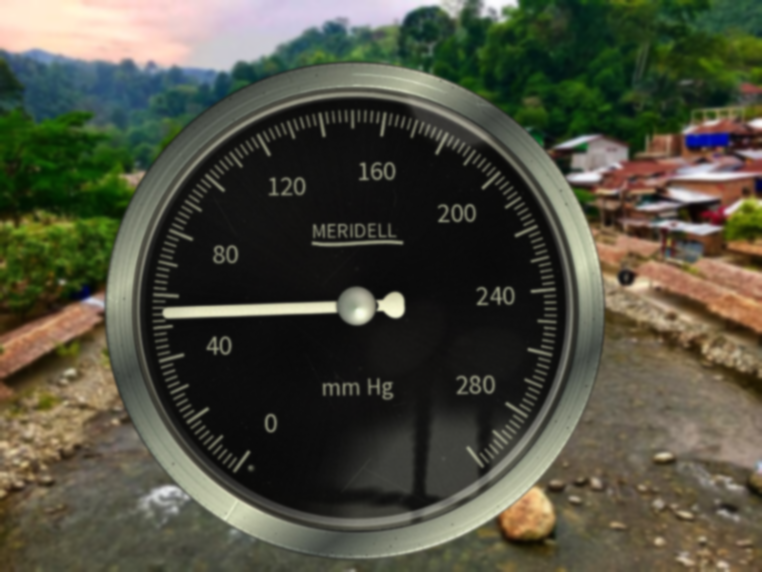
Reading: 54; mmHg
